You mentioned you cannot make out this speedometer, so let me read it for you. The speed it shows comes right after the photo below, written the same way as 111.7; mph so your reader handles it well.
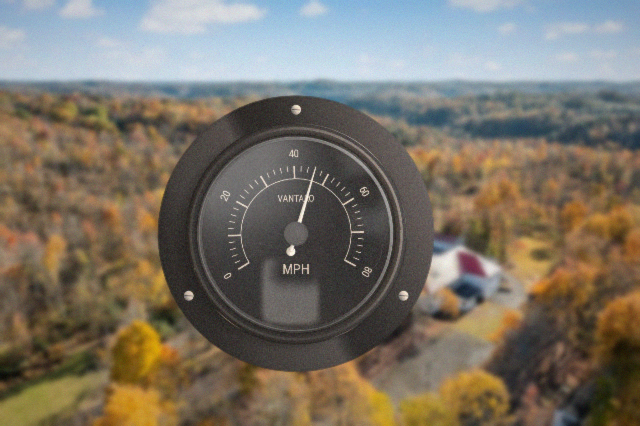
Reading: 46; mph
